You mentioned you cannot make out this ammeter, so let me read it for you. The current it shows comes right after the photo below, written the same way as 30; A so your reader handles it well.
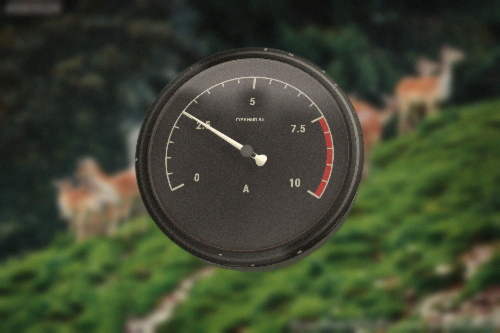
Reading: 2.5; A
